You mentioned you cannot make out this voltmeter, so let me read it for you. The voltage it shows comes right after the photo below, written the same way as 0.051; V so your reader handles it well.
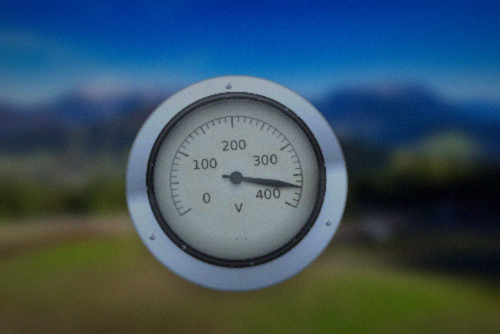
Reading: 370; V
